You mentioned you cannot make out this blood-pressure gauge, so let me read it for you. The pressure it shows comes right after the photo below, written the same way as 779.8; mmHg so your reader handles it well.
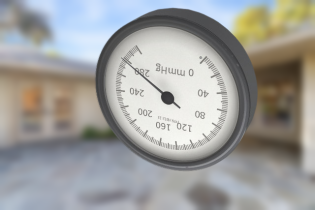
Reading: 280; mmHg
